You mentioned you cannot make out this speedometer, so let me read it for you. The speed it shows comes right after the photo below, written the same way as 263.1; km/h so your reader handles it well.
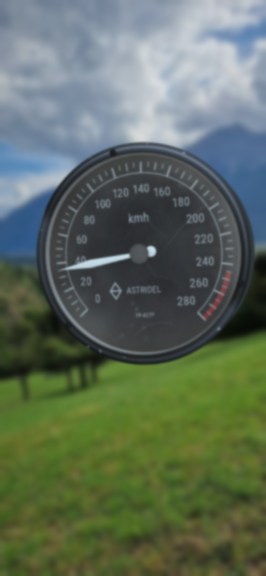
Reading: 35; km/h
